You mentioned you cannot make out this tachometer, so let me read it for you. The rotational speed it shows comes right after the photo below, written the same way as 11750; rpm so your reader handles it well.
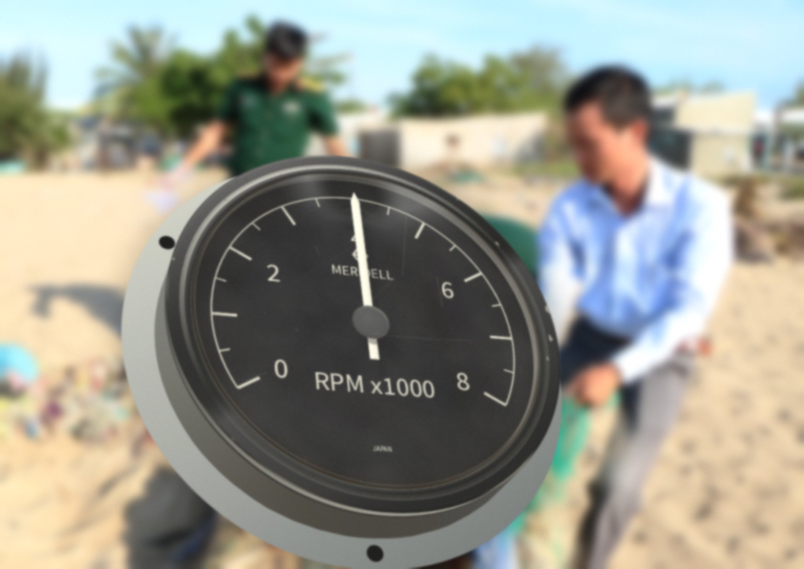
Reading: 4000; rpm
